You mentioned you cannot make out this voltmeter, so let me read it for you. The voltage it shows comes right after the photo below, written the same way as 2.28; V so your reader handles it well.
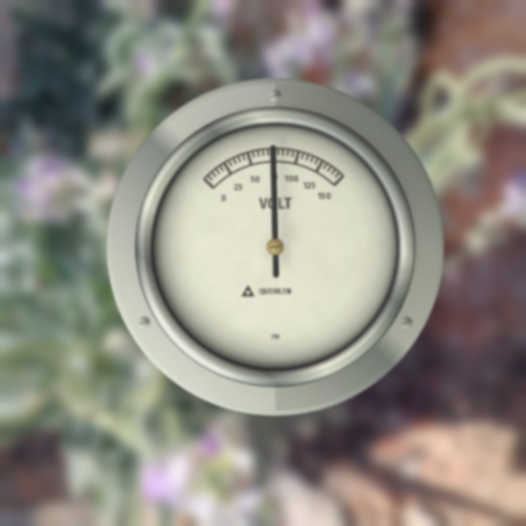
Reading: 75; V
